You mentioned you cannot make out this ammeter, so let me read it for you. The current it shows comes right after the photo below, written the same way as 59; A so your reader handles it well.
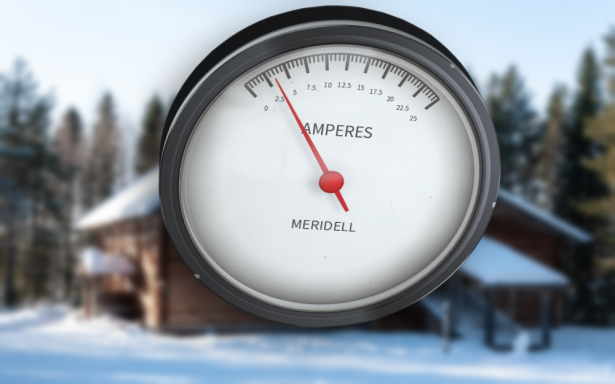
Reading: 3.5; A
